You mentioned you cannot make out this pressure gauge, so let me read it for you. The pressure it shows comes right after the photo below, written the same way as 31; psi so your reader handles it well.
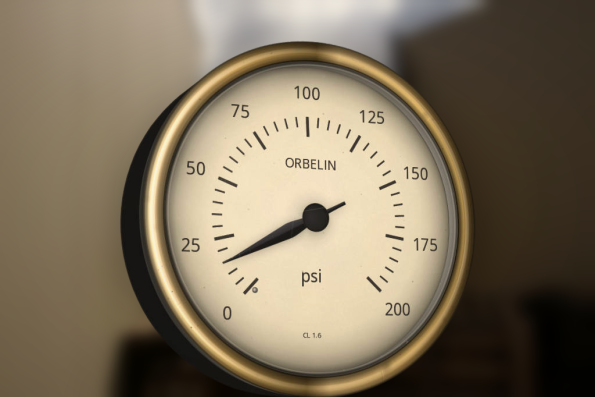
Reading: 15; psi
